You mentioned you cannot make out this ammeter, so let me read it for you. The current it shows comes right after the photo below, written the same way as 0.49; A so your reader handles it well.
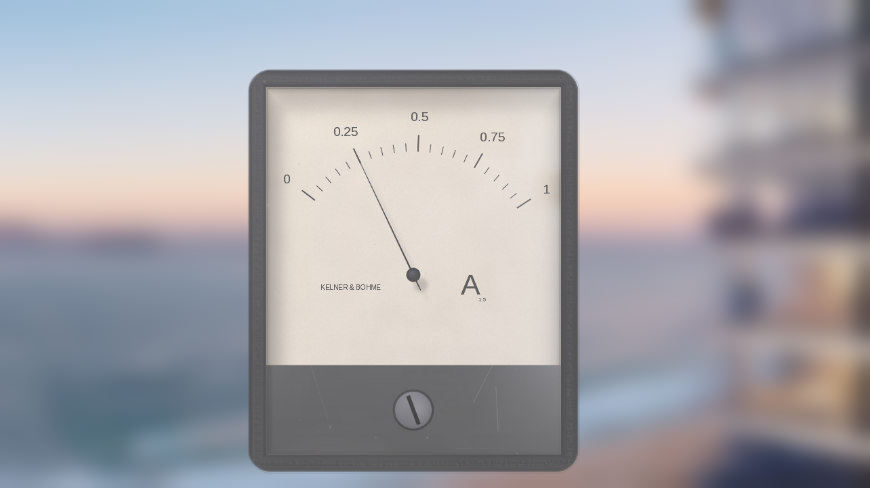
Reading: 0.25; A
